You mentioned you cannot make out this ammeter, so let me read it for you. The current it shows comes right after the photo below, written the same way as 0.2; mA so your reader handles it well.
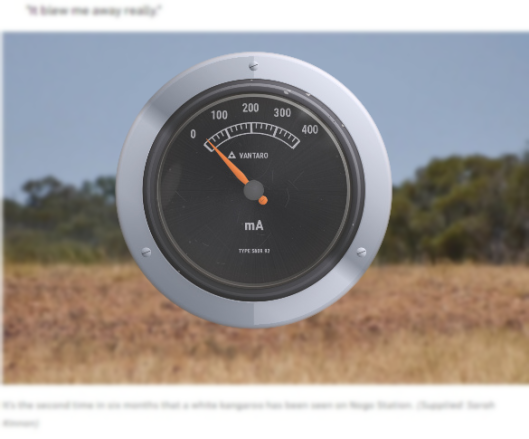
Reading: 20; mA
